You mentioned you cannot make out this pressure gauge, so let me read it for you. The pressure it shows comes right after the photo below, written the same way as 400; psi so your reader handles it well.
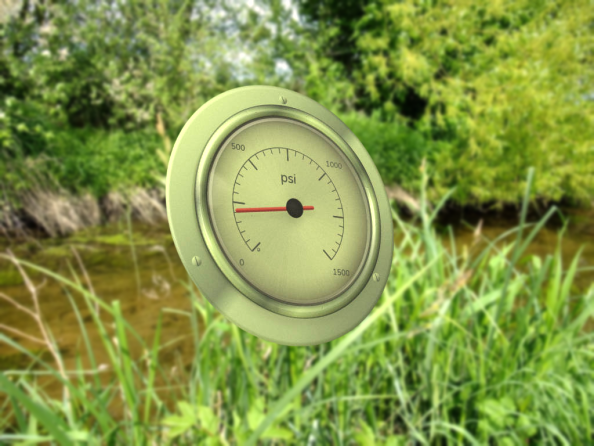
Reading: 200; psi
